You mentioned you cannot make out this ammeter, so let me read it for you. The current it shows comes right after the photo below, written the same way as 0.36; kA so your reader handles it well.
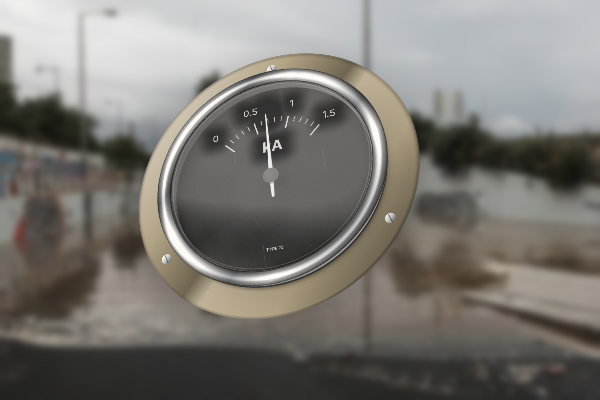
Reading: 0.7; kA
